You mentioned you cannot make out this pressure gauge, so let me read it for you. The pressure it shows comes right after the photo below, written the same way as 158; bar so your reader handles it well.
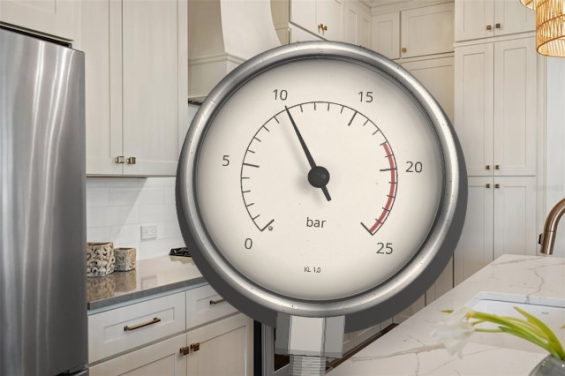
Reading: 10; bar
